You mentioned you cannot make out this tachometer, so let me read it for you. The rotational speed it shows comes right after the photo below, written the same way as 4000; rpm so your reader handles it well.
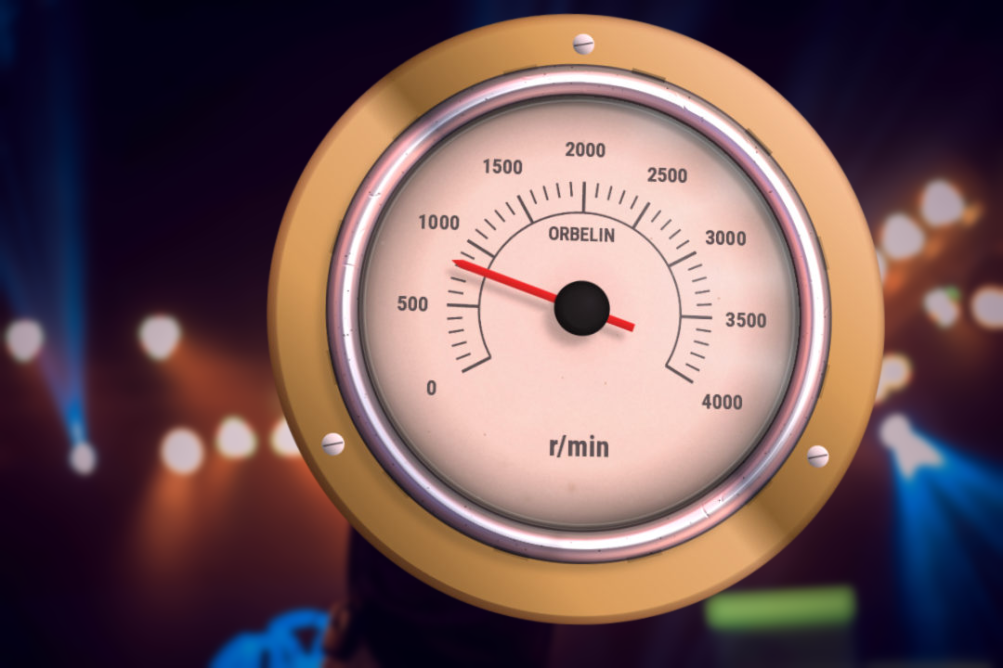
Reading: 800; rpm
